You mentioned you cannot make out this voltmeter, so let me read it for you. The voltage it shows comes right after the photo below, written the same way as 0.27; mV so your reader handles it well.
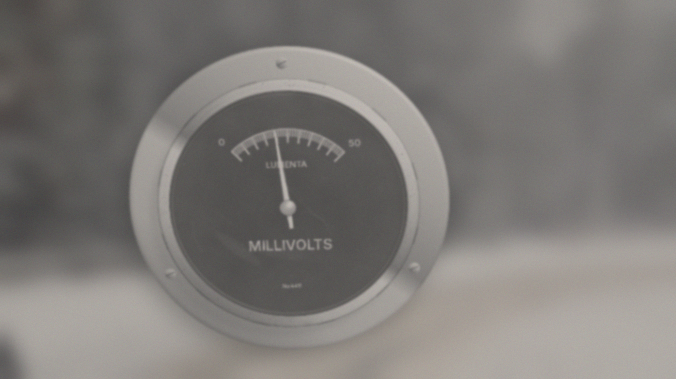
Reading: 20; mV
